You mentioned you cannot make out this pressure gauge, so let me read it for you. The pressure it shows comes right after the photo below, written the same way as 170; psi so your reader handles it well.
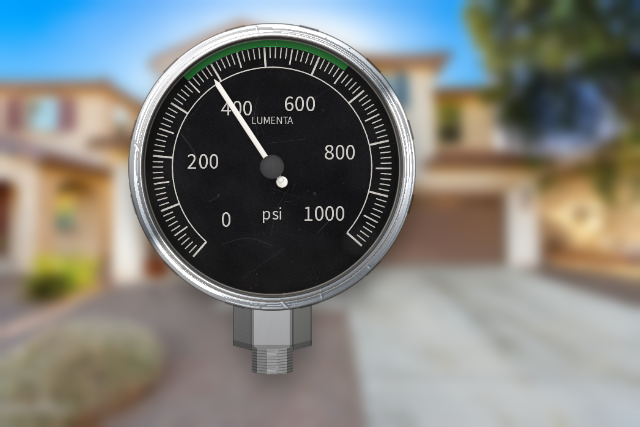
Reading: 390; psi
